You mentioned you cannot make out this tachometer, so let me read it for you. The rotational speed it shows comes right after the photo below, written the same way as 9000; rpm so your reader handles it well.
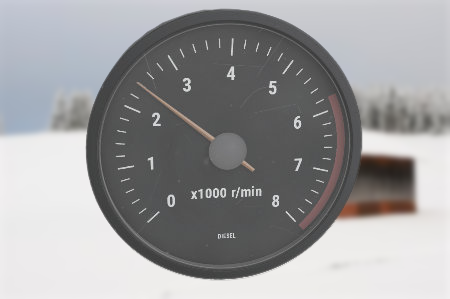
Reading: 2400; rpm
